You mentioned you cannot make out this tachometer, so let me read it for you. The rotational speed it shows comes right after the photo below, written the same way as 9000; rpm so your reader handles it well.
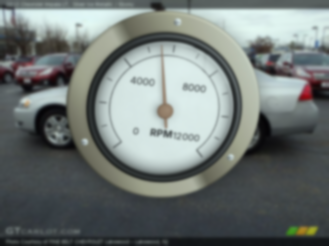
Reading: 5500; rpm
